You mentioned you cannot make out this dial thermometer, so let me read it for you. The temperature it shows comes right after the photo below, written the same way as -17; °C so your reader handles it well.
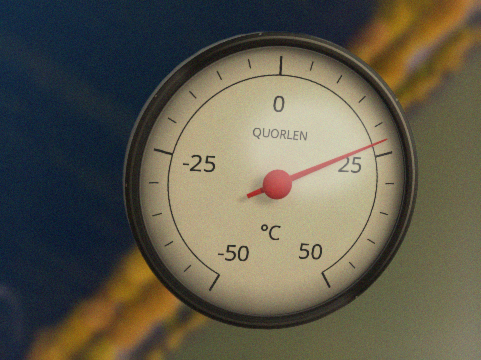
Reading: 22.5; °C
